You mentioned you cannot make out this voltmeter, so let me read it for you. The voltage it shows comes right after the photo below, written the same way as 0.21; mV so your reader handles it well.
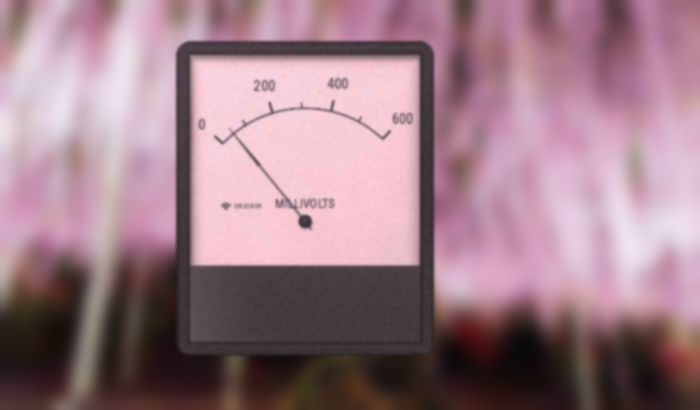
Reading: 50; mV
